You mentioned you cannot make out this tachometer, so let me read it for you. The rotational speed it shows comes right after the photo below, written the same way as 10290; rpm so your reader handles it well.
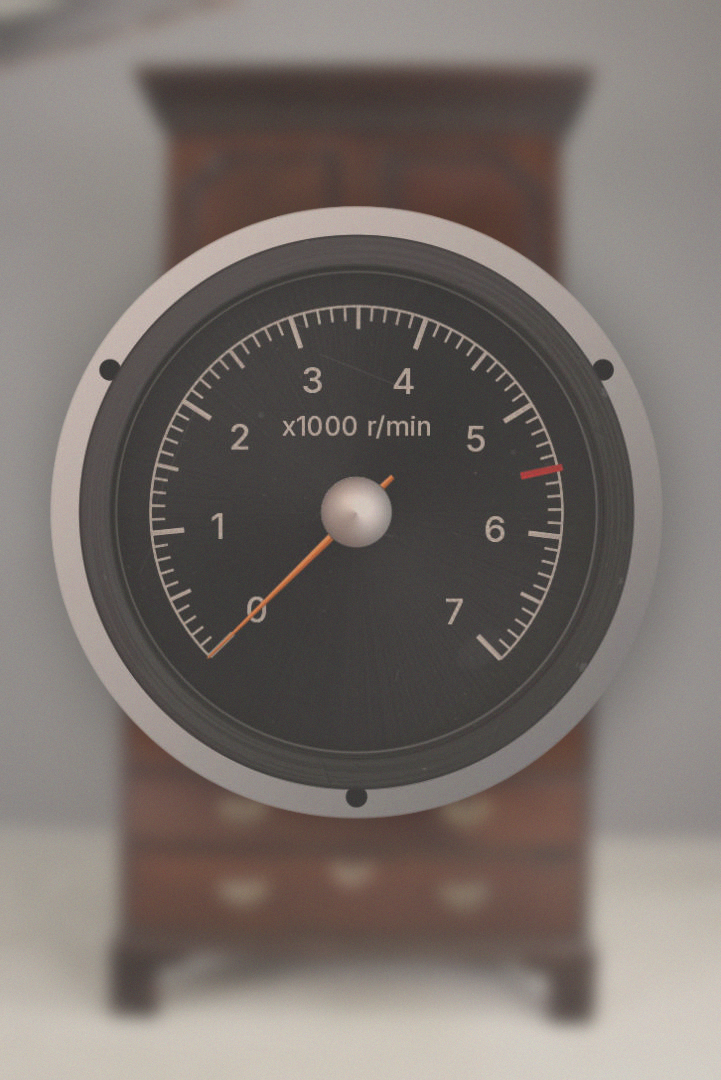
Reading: 0; rpm
